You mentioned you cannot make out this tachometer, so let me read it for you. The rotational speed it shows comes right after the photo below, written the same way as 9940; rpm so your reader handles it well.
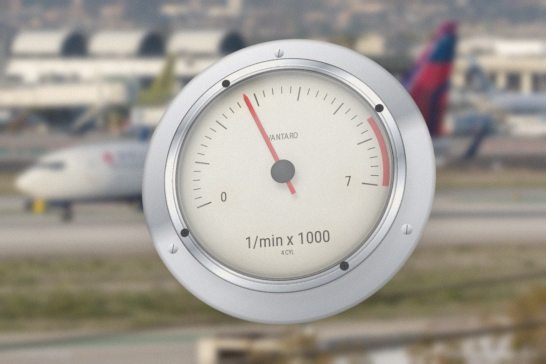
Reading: 2800; rpm
